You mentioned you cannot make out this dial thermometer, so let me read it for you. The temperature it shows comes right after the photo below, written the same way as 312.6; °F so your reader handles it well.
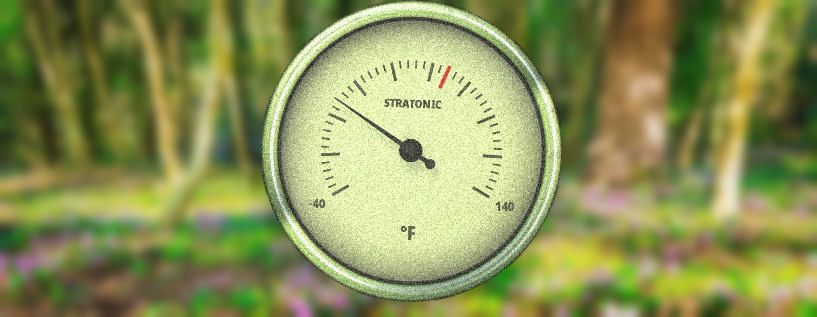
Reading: 8; °F
